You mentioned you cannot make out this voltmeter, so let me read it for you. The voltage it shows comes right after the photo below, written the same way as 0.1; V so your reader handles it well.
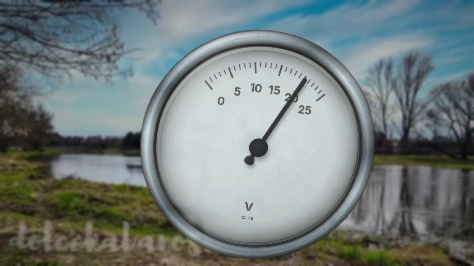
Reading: 20; V
